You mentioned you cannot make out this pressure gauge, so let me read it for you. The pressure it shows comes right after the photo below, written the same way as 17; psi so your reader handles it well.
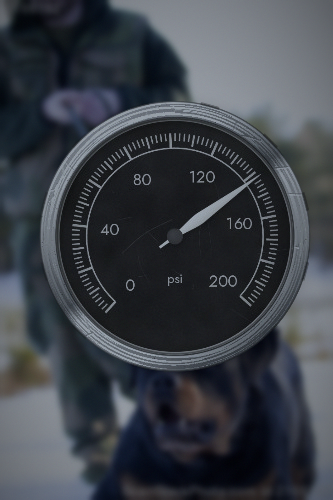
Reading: 142; psi
